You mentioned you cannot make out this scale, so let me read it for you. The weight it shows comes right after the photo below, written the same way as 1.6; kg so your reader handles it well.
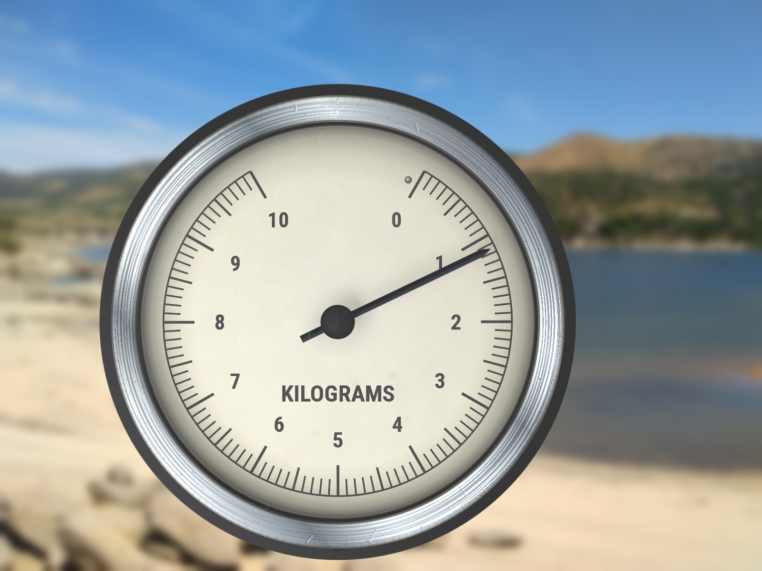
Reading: 1.15; kg
